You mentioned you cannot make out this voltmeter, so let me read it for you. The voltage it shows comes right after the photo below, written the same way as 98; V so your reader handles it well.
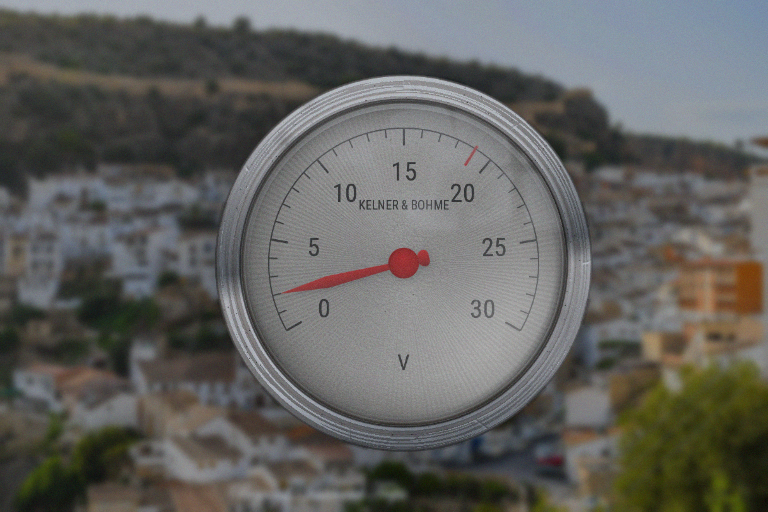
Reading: 2; V
